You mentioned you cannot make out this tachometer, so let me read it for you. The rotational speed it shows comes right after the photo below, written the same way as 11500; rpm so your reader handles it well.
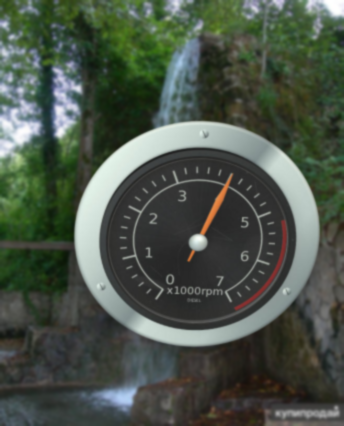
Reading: 4000; rpm
